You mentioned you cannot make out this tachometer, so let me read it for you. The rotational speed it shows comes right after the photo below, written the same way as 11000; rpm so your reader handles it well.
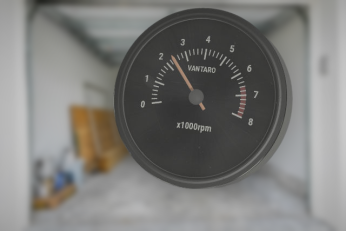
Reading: 2400; rpm
